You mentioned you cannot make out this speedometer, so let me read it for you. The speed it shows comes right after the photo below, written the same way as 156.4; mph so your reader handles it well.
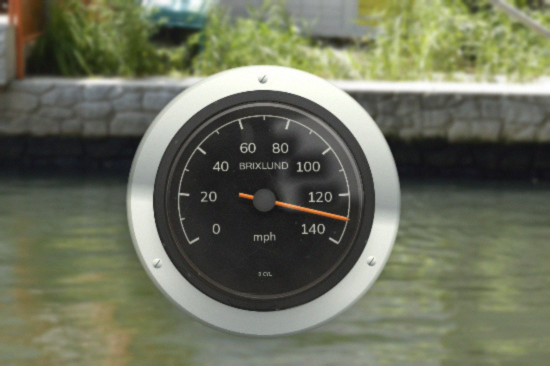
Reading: 130; mph
